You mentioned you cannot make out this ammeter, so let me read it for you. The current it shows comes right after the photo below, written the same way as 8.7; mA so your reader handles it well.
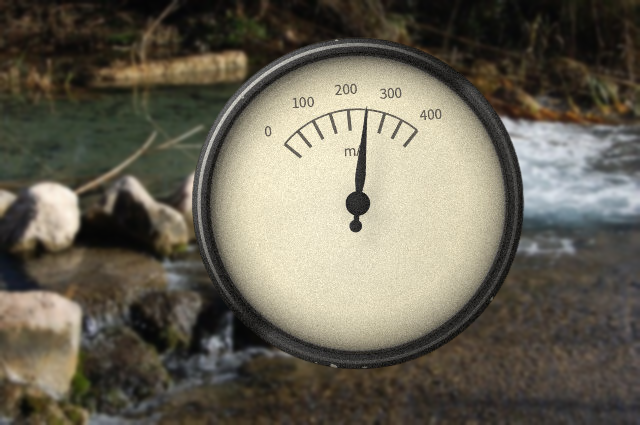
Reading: 250; mA
